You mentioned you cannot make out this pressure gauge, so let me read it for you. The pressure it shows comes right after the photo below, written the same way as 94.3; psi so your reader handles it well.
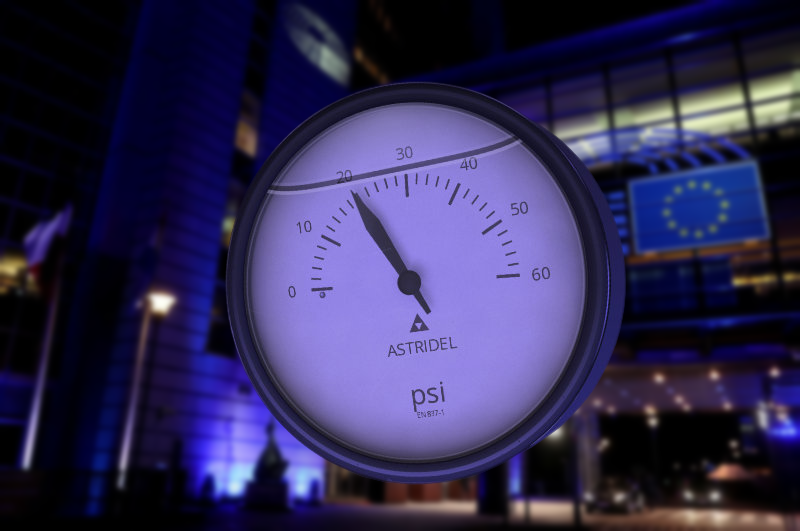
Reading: 20; psi
